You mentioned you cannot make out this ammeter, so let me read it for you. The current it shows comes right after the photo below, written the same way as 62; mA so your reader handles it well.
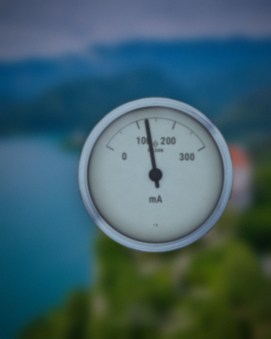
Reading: 125; mA
